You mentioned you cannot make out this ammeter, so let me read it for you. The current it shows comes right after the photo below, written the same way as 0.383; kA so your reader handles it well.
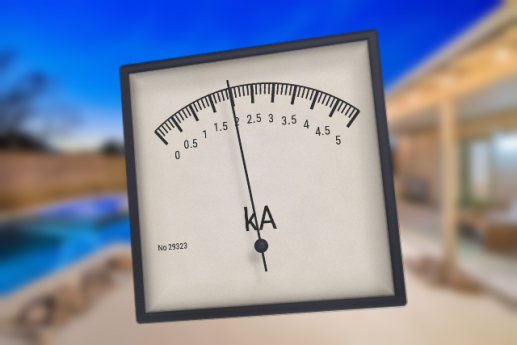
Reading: 2; kA
